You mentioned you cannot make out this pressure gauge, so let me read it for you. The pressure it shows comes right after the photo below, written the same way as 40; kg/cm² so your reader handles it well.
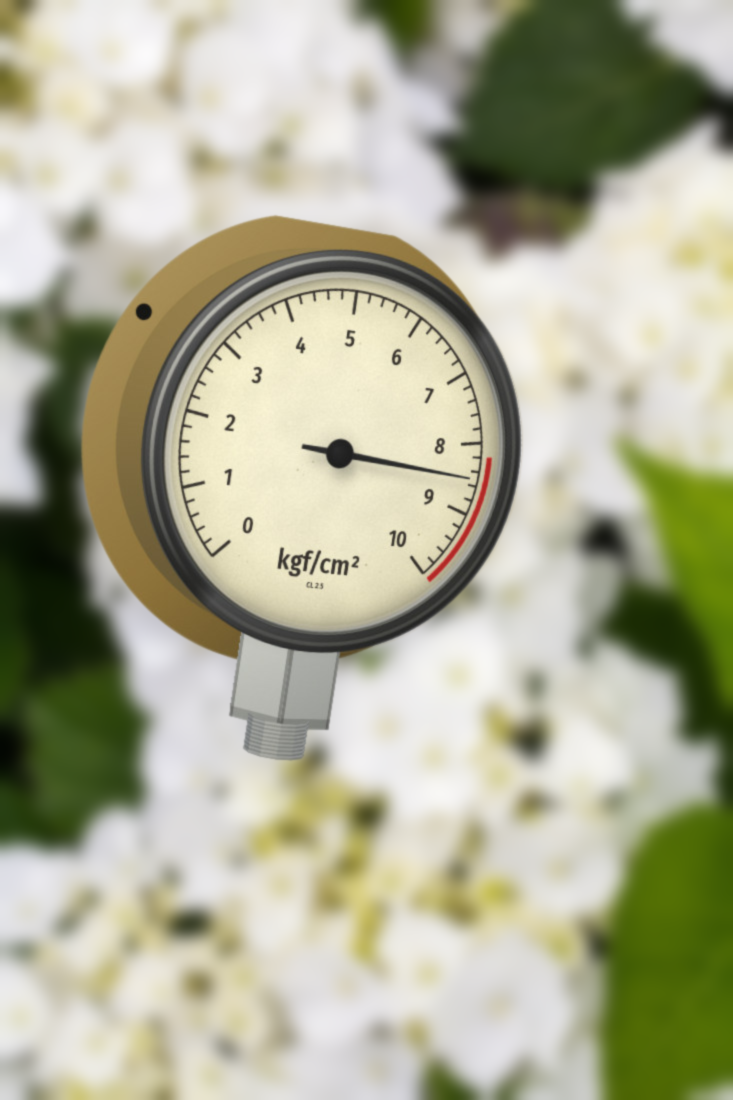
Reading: 8.5; kg/cm²
